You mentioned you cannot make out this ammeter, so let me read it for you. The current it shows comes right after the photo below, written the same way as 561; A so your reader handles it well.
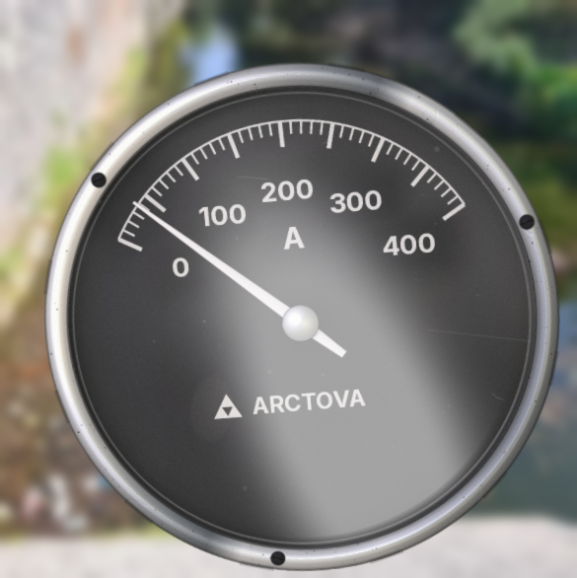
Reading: 40; A
